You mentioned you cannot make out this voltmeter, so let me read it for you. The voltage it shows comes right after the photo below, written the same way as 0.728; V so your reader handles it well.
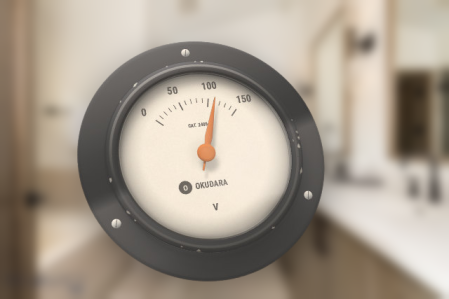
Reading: 110; V
